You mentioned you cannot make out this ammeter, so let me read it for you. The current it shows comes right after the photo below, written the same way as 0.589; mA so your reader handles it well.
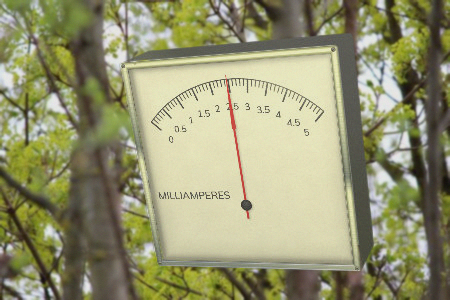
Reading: 2.5; mA
